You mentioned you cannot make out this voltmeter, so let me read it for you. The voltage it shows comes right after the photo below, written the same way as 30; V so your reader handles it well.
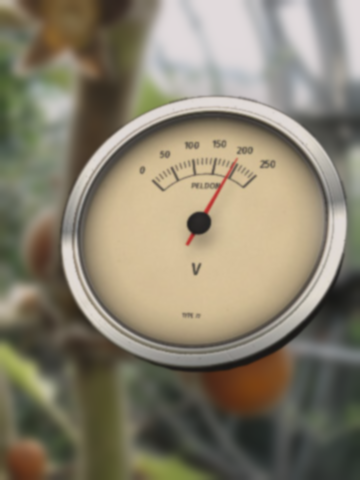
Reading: 200; V
